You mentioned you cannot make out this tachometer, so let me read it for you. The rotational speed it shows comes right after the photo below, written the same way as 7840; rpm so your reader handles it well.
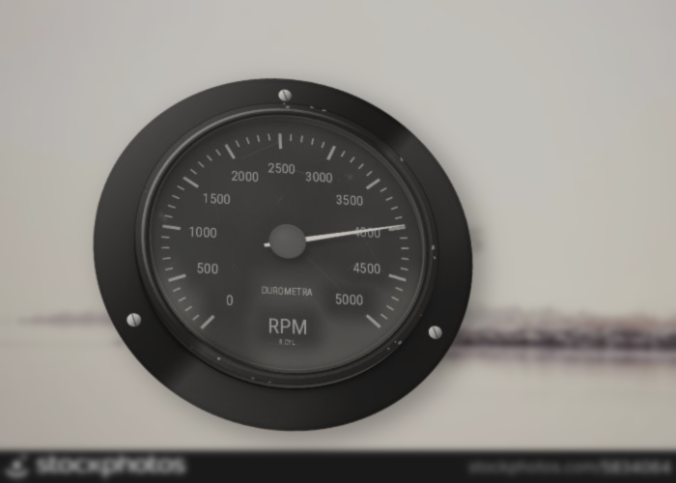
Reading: 4000; rpm
